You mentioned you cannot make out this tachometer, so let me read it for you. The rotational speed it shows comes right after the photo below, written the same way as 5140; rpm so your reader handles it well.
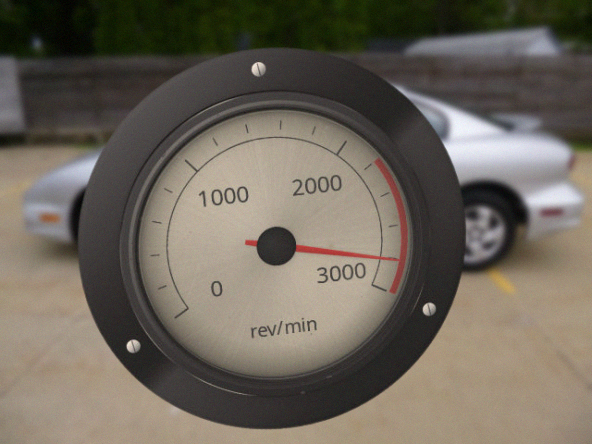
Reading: 2800; rpm
